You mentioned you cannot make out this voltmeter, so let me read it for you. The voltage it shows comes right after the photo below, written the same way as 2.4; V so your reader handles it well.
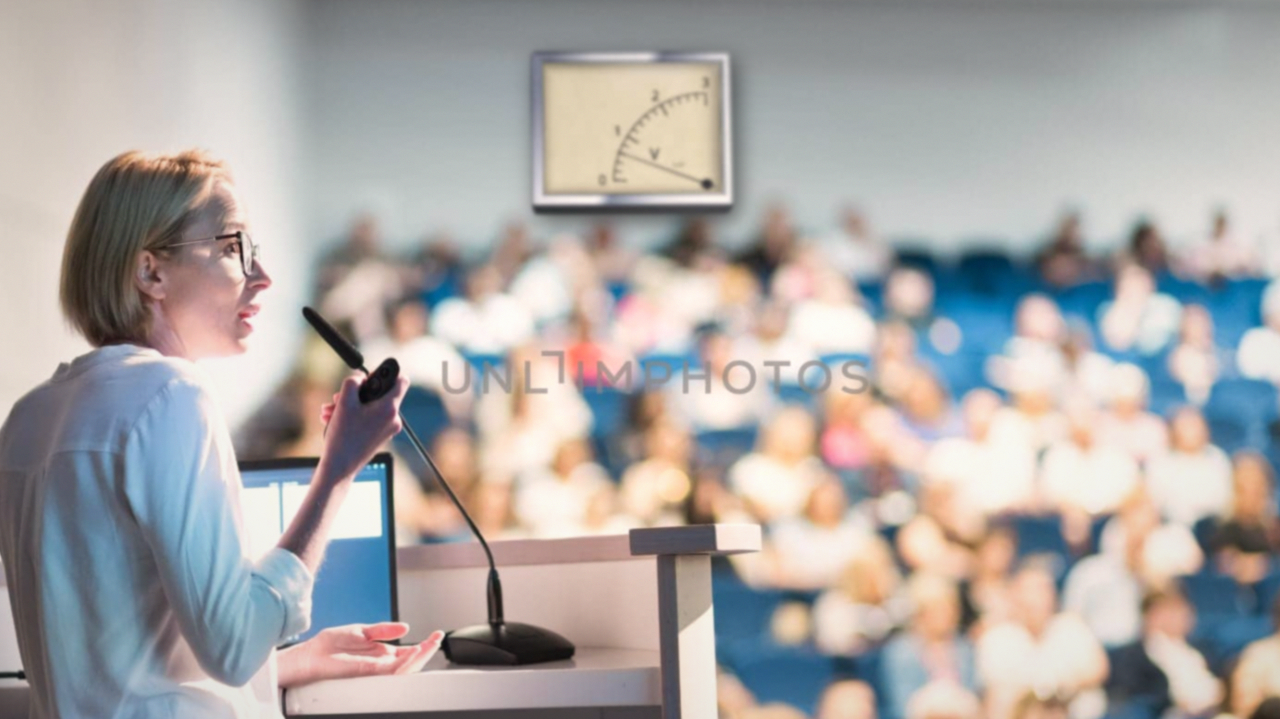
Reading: 0.6; V
